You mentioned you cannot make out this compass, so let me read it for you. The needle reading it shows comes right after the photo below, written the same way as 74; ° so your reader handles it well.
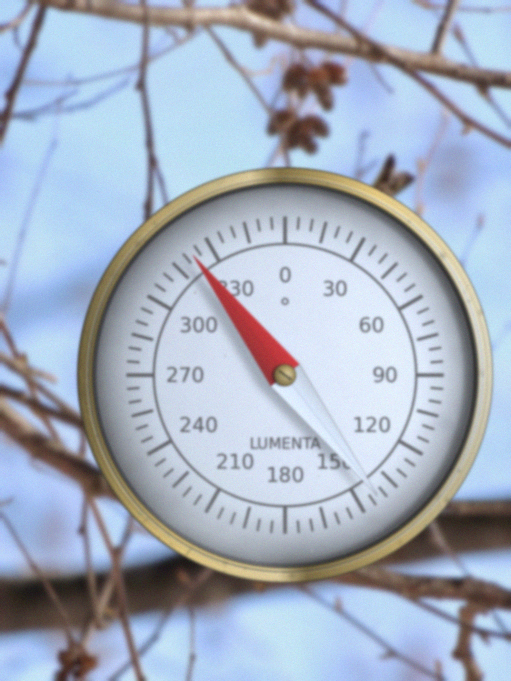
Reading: 322.5; °
